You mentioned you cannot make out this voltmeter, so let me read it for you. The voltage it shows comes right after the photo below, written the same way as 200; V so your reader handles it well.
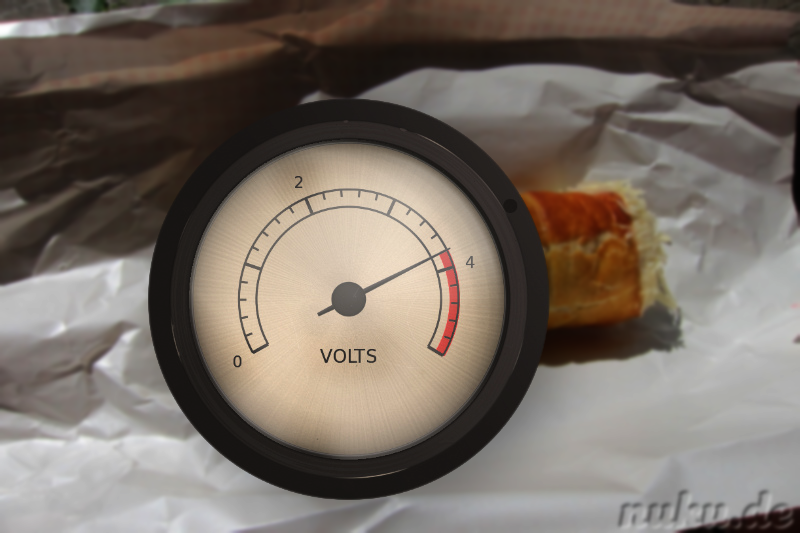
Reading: 3.8; V
